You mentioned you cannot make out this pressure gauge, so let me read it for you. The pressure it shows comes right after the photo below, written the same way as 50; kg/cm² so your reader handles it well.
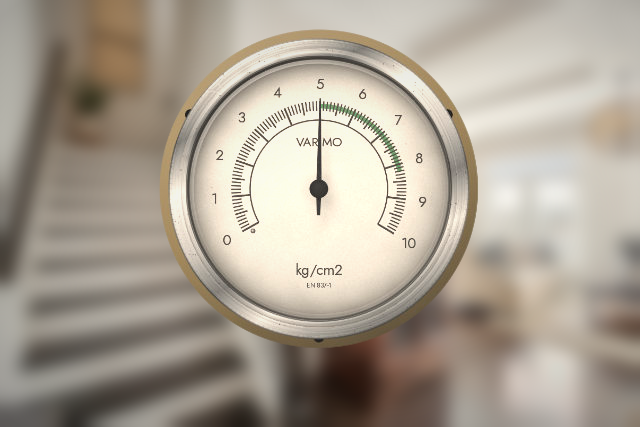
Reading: 5; kg/cm²
